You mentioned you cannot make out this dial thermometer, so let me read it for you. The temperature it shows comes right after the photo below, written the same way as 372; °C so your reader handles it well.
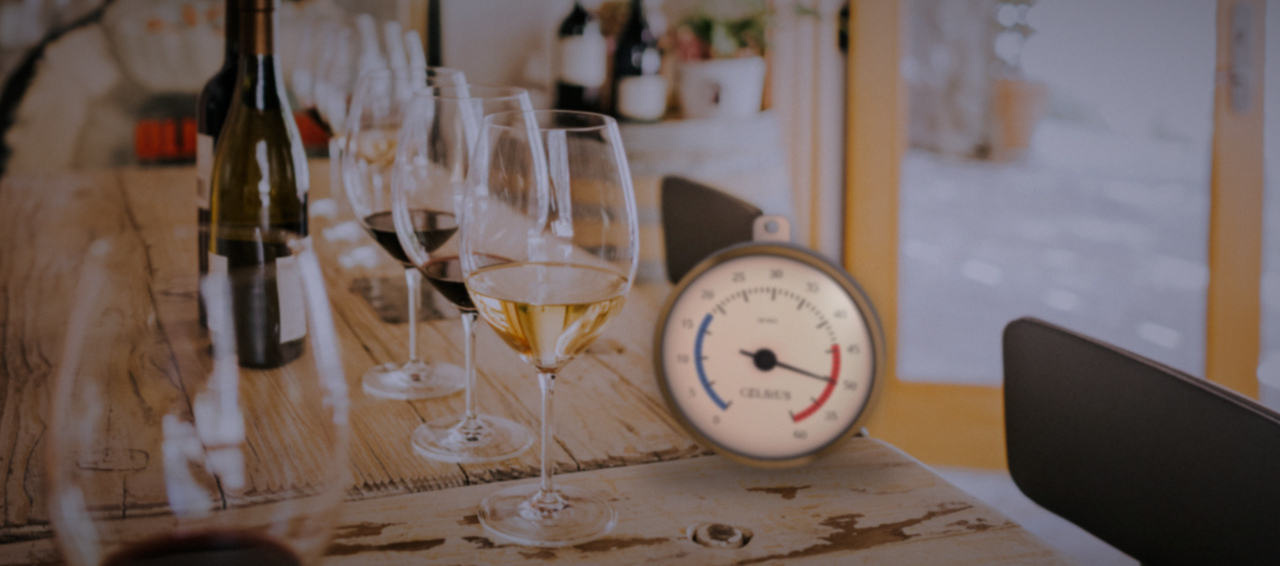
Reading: 50; °C
